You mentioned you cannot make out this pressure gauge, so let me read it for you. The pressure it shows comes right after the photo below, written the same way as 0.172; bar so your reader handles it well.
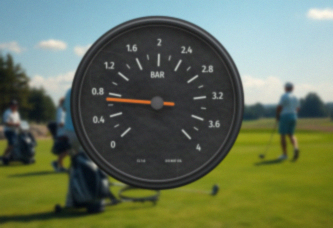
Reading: 0.7; bar
